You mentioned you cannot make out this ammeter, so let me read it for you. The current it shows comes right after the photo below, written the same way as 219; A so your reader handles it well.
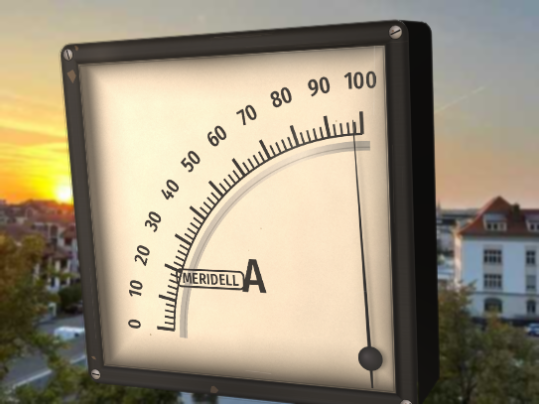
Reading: 98; A
